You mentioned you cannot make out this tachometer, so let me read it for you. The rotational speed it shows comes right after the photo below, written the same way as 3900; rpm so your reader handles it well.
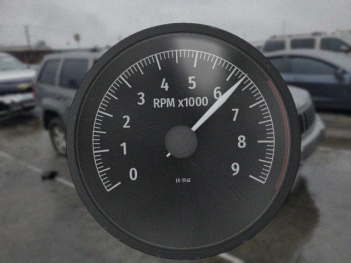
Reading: 6300; rpm
